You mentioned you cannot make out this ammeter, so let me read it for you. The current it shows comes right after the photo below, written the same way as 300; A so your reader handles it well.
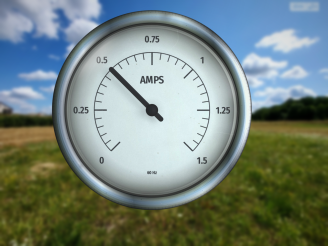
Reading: 0.5; A
